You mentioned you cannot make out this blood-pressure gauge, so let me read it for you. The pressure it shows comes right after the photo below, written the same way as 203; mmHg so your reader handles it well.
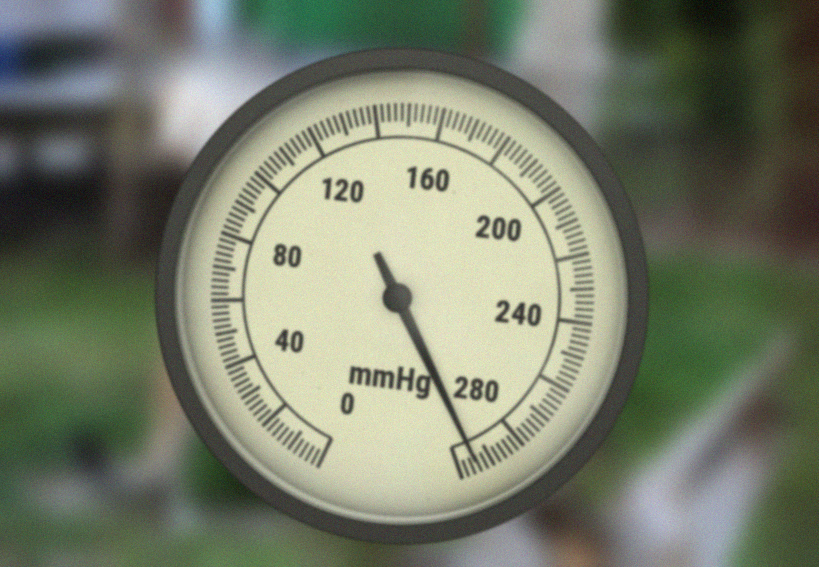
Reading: 294; mmHg
